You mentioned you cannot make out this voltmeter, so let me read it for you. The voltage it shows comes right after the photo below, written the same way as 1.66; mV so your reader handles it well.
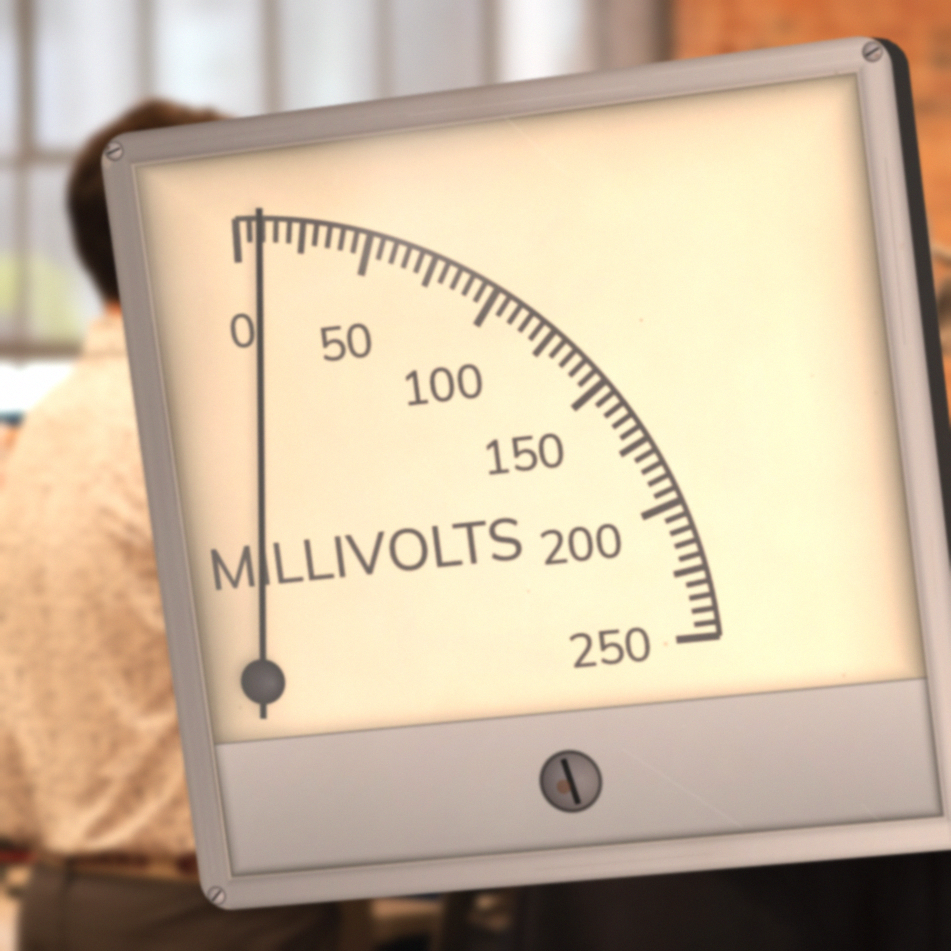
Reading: 10; mV
